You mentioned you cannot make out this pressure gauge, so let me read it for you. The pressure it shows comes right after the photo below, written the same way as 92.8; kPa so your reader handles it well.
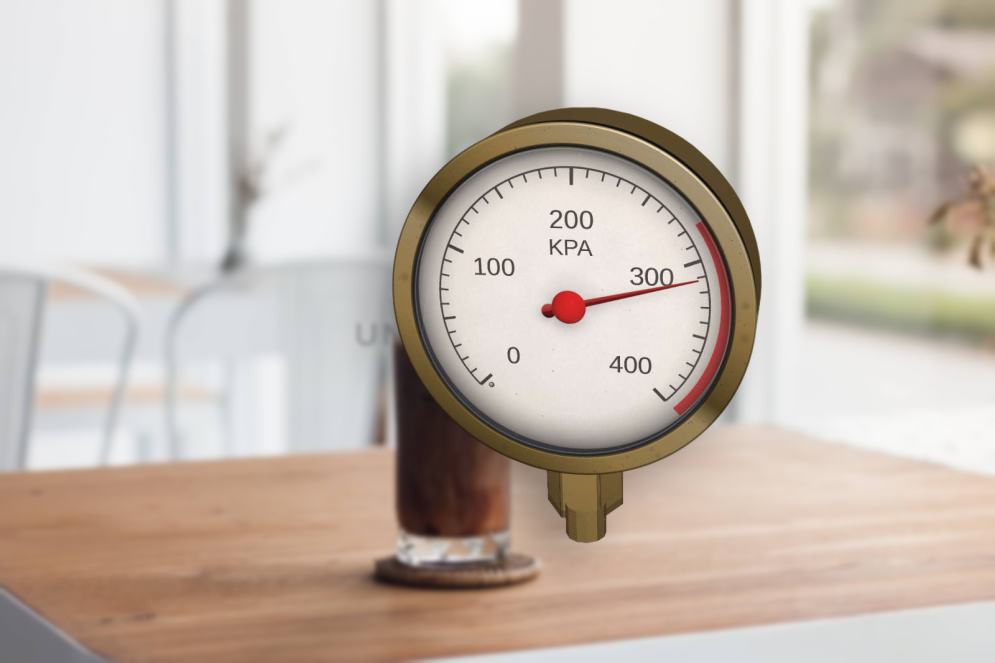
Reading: 310; kPa
